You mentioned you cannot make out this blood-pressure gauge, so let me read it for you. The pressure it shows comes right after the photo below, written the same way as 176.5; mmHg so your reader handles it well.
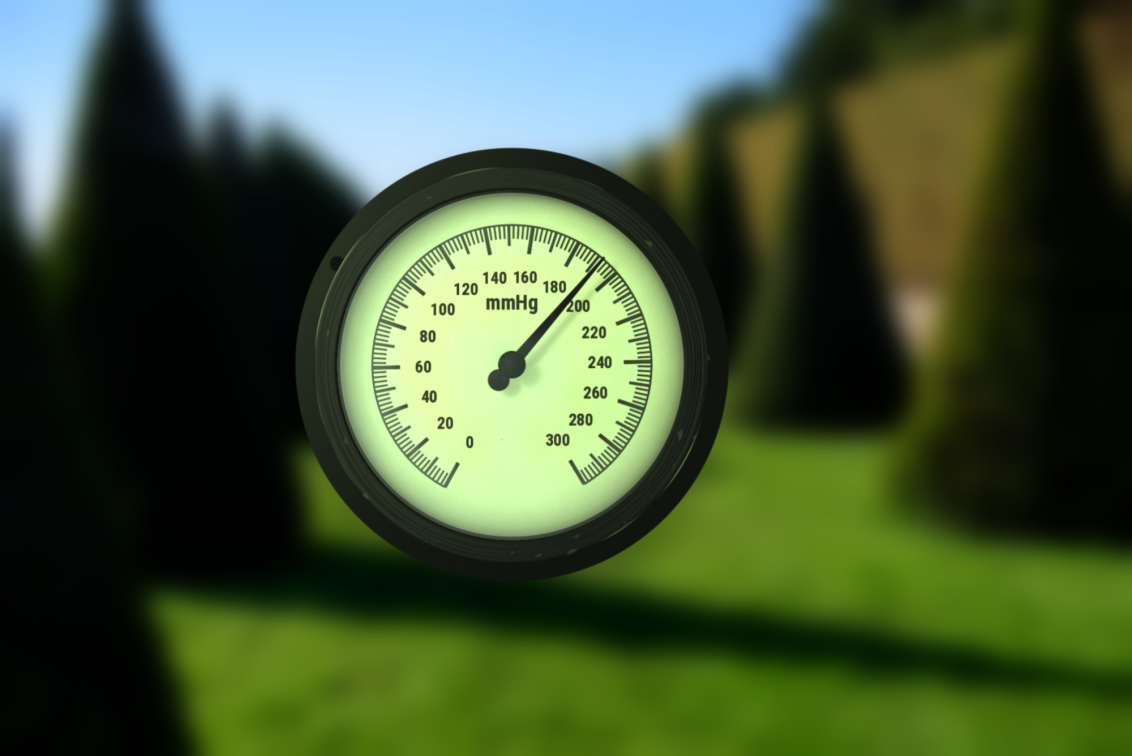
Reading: 192; mmHg
